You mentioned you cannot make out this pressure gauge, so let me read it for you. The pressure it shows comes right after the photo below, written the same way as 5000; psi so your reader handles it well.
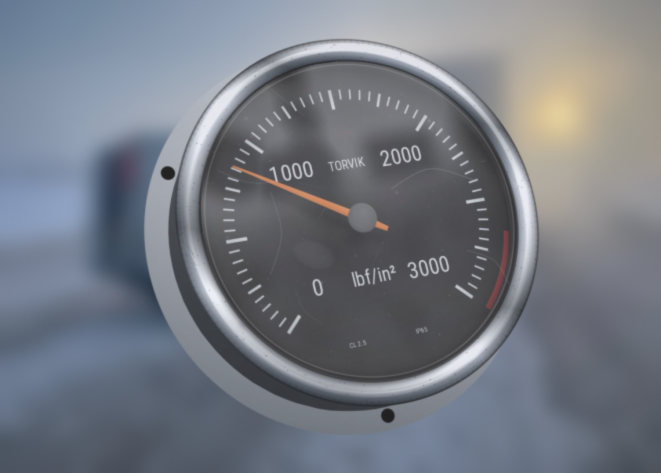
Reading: 850; psi
